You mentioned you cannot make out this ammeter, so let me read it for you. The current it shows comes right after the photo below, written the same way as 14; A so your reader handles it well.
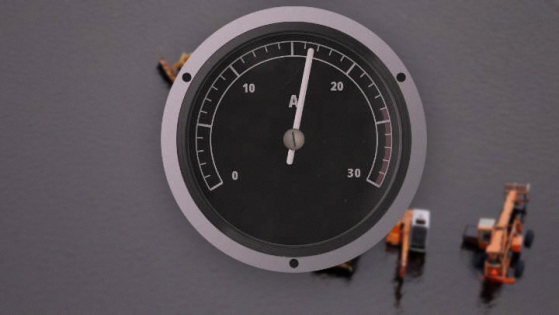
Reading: 16.5; A
